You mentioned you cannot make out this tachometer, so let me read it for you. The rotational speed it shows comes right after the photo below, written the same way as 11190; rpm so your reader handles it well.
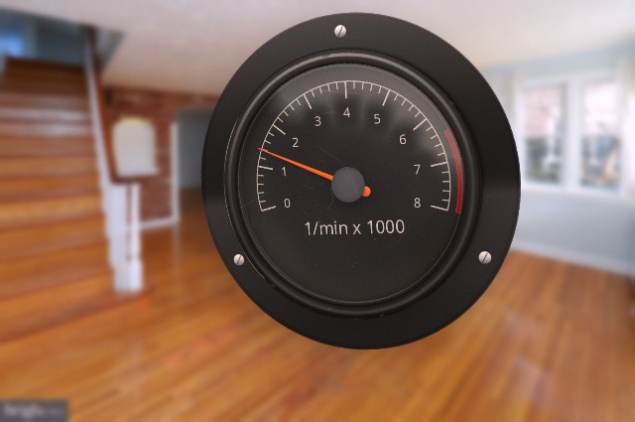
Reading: 1400; rpm
